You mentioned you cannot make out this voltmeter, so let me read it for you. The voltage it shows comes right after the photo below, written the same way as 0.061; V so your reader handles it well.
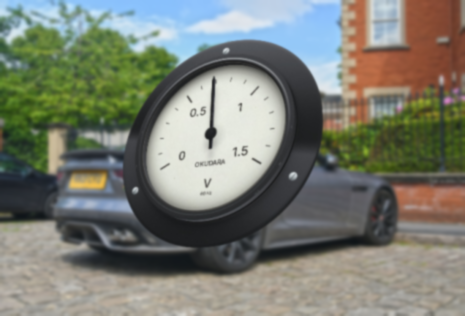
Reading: 0.7; V
